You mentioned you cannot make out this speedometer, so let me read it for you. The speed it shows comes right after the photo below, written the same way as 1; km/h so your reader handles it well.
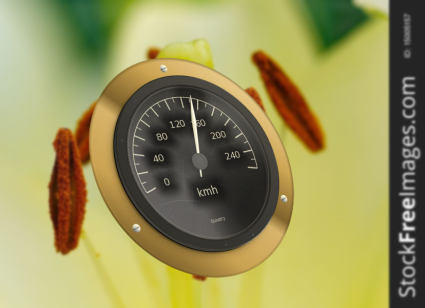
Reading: 150; km/h
